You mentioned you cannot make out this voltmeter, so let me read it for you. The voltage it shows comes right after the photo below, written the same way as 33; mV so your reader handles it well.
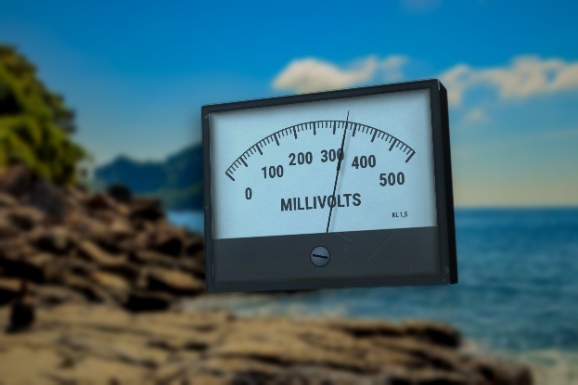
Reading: 330; mV
